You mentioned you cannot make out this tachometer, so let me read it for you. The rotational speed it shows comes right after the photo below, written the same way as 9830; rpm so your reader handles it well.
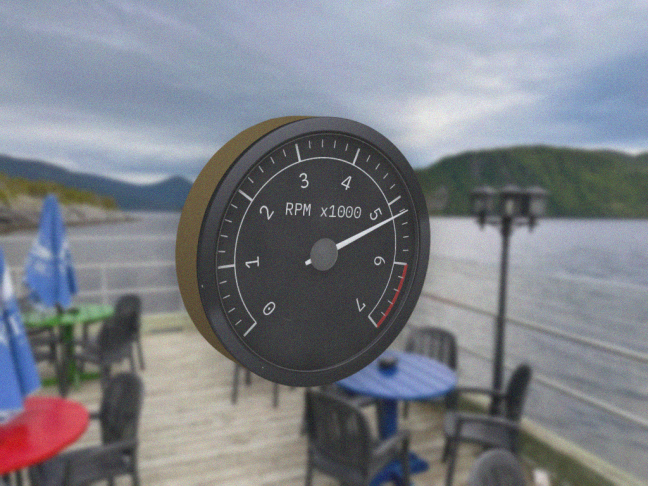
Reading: 5200; rpm
